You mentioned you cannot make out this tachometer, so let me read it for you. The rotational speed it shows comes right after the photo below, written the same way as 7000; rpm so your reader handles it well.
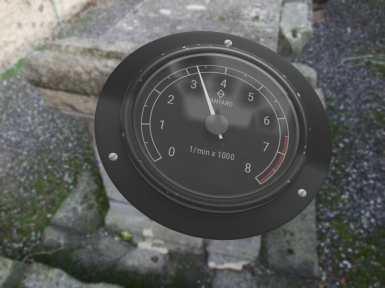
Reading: 3250; rpm
